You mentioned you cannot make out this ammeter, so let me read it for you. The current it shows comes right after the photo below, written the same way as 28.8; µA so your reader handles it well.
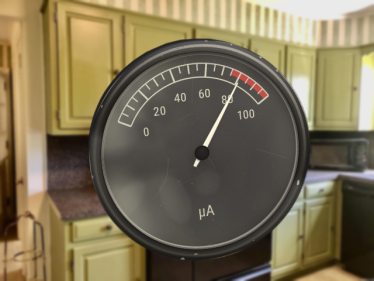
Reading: 80; µA
